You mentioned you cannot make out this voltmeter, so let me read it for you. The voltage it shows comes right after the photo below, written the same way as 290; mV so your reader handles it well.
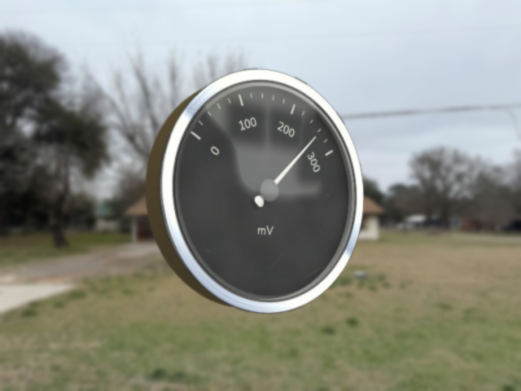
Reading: 260; mV
